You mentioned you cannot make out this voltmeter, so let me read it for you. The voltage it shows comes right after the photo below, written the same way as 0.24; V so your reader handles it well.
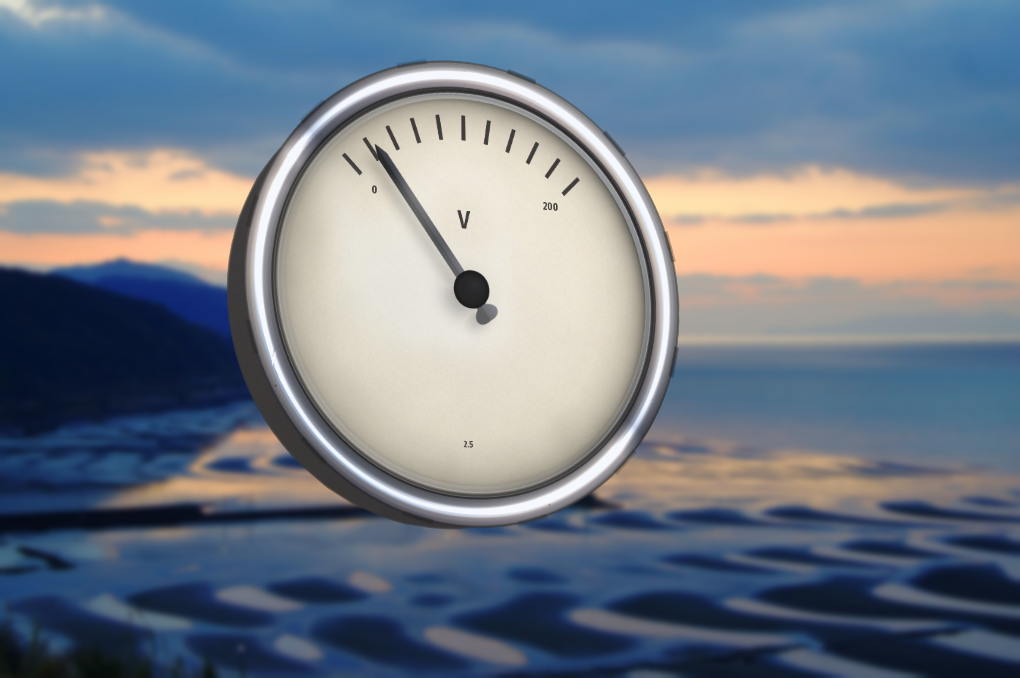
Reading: 20; V
